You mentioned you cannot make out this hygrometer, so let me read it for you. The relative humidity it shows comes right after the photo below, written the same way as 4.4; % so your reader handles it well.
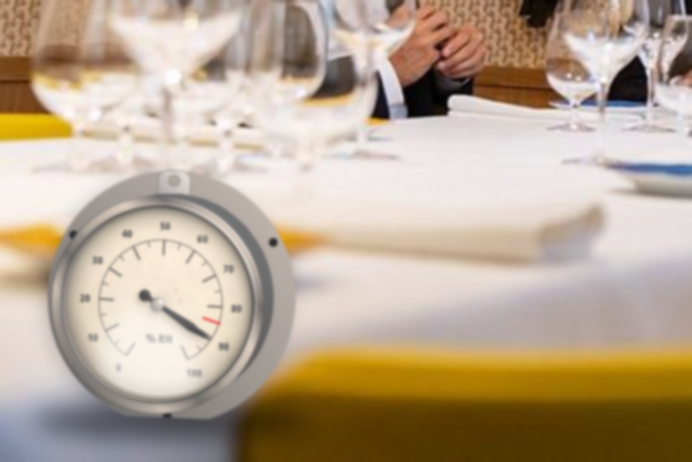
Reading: 90; %
